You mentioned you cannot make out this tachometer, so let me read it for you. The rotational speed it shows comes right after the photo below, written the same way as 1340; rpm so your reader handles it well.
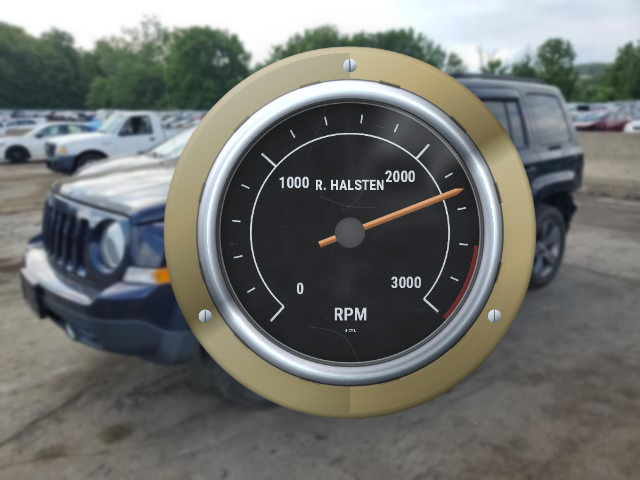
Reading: 2300; rpm
